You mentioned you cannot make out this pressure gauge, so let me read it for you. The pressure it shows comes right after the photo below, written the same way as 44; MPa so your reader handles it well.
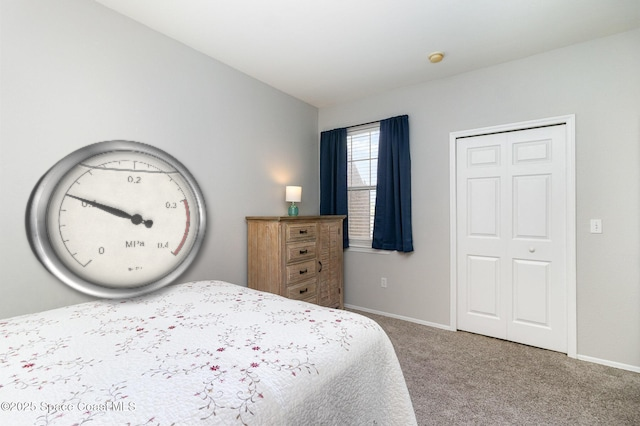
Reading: 0.1; MPa
